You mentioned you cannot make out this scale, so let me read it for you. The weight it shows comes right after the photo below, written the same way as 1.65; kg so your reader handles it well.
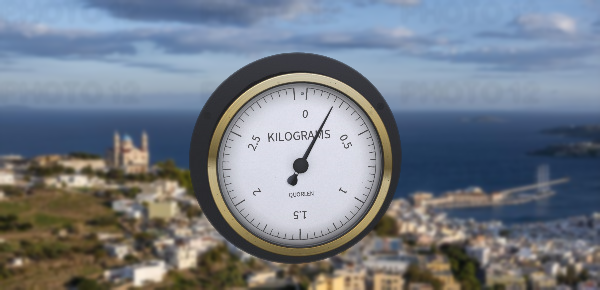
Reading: 0.2; kg
